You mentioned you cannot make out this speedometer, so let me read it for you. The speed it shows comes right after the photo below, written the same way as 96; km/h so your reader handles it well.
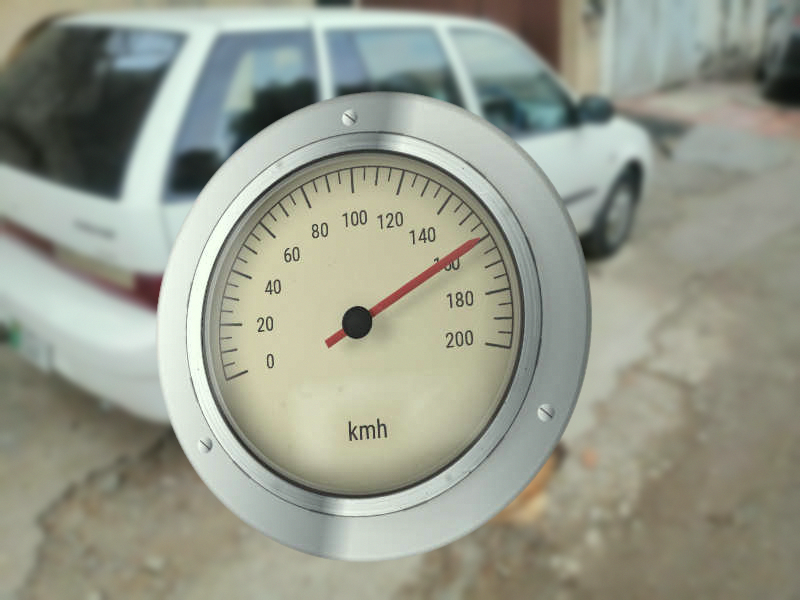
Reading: 160; km/h
